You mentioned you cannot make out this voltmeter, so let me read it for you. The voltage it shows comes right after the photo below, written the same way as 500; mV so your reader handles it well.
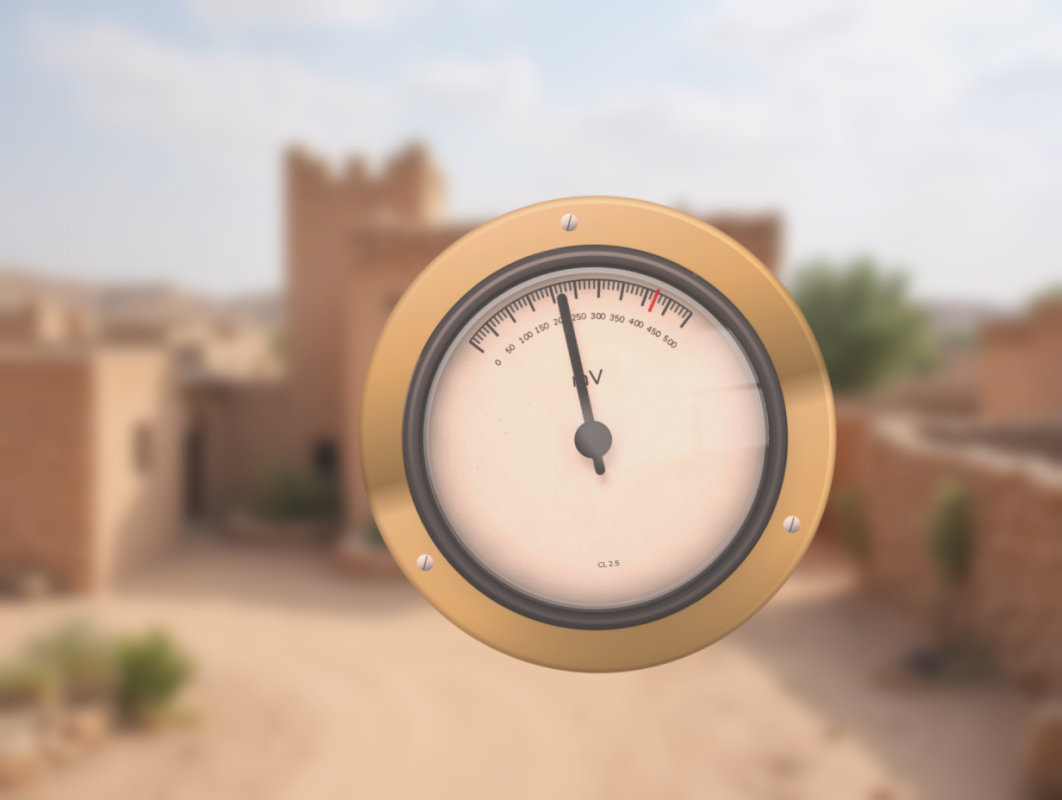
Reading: 220; mV
